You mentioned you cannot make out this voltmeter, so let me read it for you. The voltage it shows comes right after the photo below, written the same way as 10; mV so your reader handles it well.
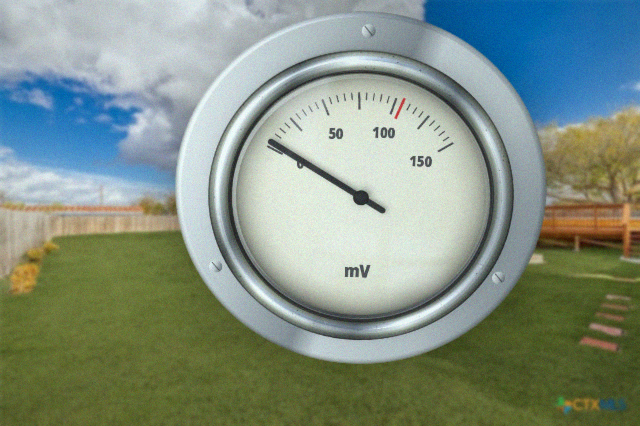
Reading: 5; mV
